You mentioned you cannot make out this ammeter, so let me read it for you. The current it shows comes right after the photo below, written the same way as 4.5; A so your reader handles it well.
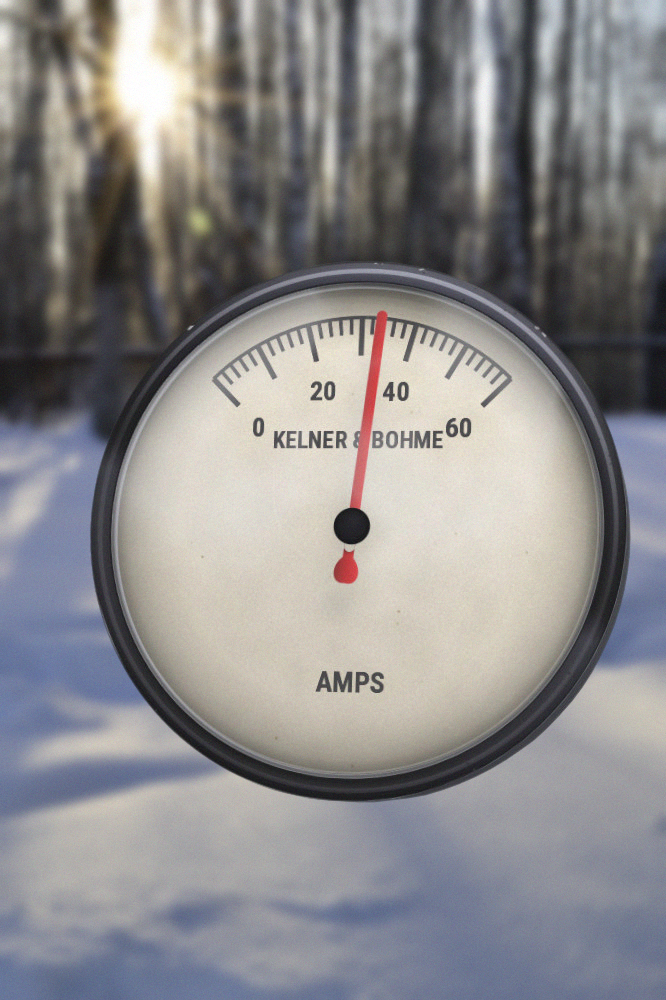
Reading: 34; A
